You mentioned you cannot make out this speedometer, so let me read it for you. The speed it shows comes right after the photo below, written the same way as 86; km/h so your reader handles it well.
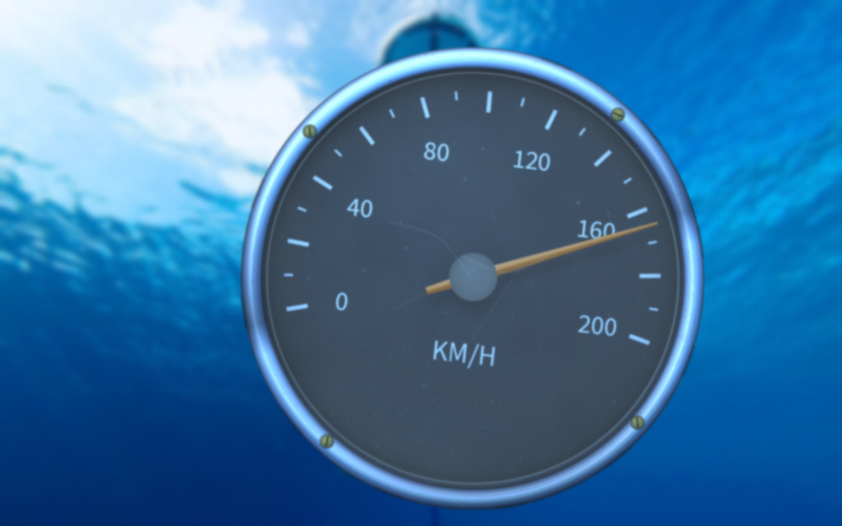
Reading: 165; km/h
